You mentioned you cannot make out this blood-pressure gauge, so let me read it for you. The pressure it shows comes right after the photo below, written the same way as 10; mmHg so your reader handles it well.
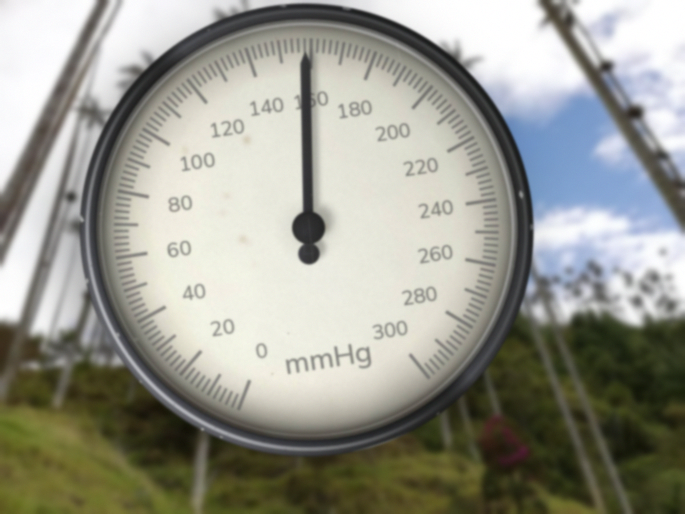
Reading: 158; mmHg
